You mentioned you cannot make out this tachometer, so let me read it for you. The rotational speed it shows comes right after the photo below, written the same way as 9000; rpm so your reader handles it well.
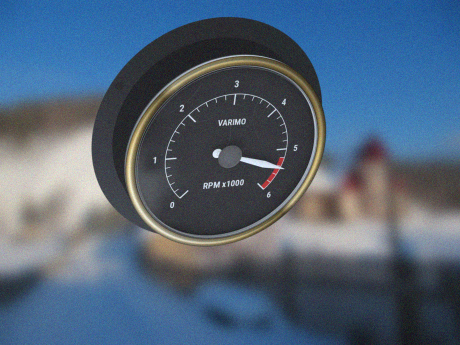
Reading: 5400; rpm
